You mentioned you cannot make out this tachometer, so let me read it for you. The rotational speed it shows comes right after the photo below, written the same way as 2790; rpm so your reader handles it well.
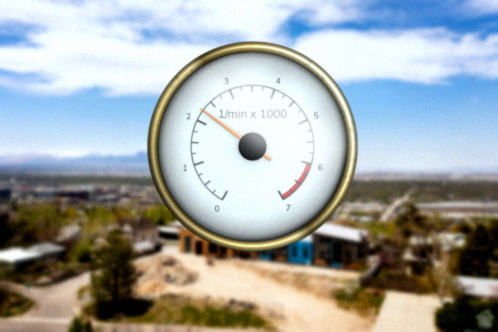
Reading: 2250; rpm
